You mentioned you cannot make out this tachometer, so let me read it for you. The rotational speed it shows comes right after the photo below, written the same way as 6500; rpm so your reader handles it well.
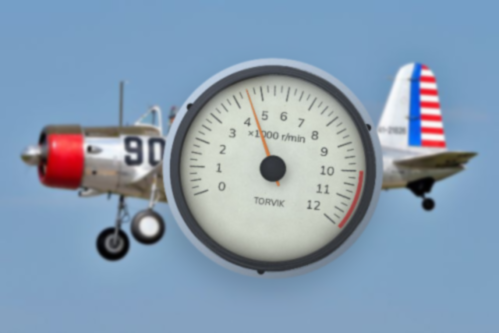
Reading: 4500; rpm
